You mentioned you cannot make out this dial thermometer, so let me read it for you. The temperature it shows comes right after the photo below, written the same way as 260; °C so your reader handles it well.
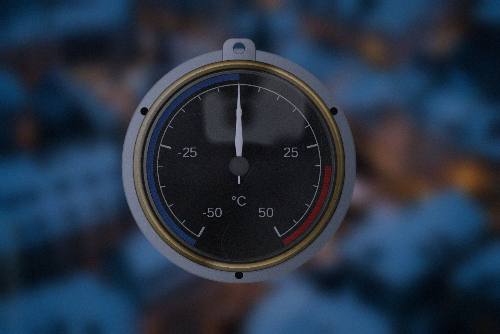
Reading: 0; °C
